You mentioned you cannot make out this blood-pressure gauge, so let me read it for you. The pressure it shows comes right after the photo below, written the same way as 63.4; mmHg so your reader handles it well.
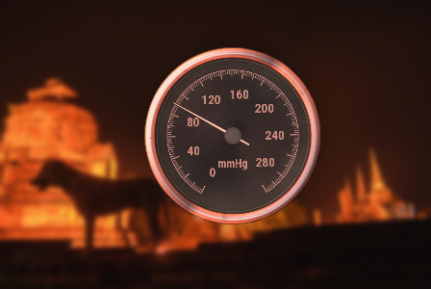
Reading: 90; mmHg
